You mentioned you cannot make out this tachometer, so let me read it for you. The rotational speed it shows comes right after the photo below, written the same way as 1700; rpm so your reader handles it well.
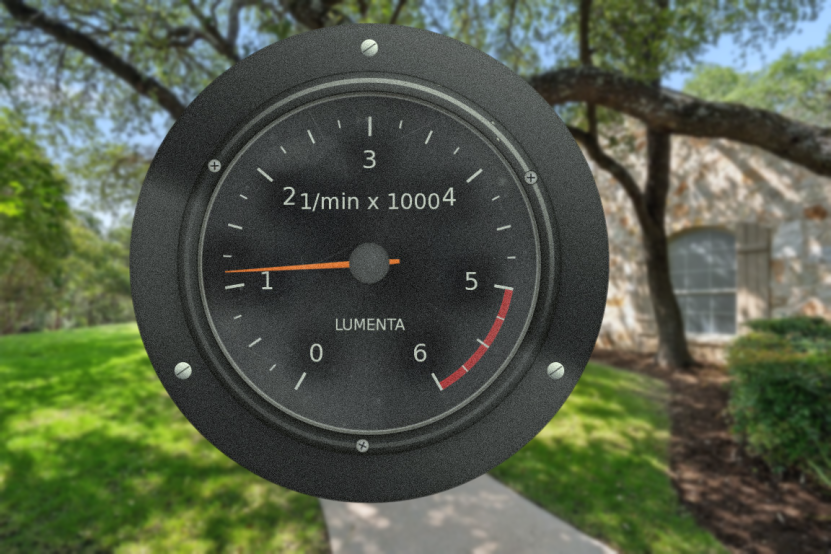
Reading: 1125; rpm
